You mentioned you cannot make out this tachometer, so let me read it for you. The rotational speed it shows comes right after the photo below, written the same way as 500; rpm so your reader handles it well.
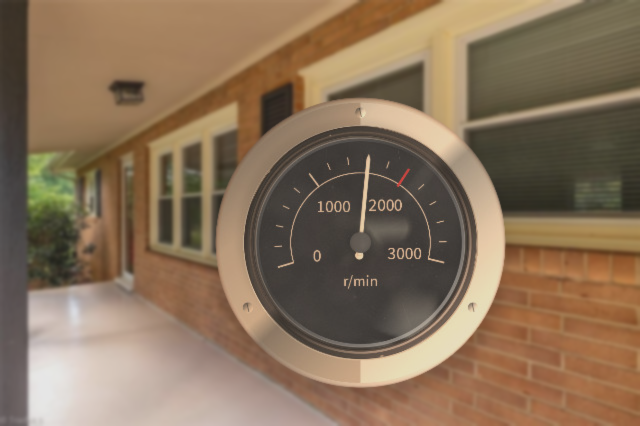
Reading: 1600; rpm
